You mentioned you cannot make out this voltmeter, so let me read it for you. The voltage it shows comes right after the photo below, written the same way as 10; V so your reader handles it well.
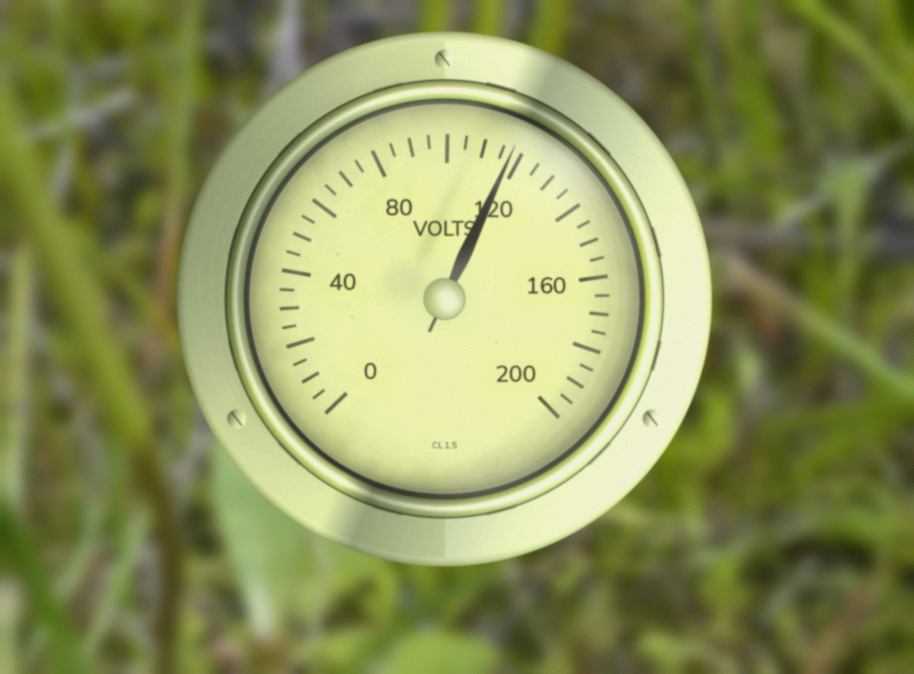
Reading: 117.5; V
